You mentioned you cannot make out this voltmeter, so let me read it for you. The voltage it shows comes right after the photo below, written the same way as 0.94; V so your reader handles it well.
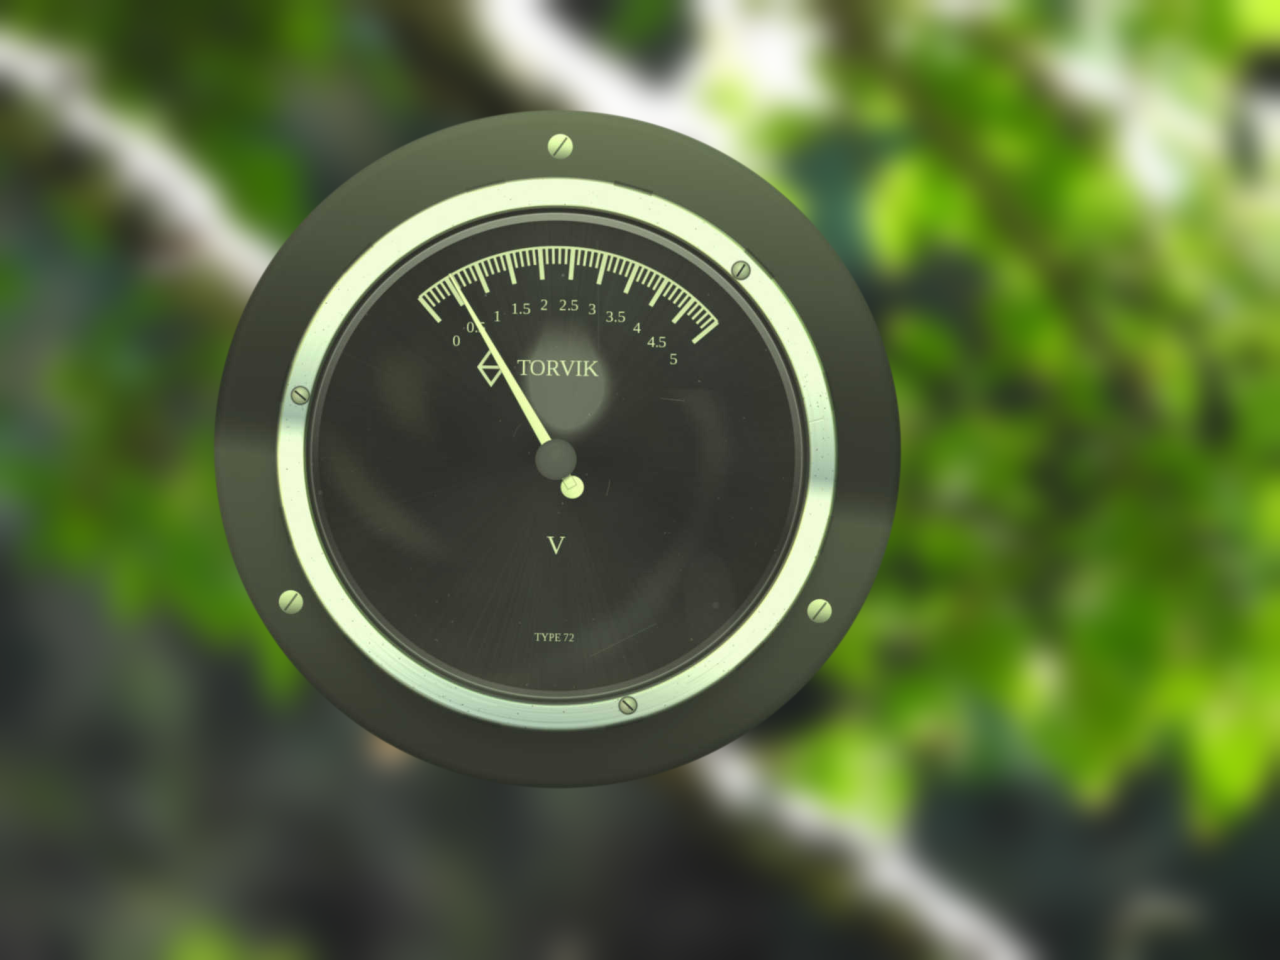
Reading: 0.6; V
